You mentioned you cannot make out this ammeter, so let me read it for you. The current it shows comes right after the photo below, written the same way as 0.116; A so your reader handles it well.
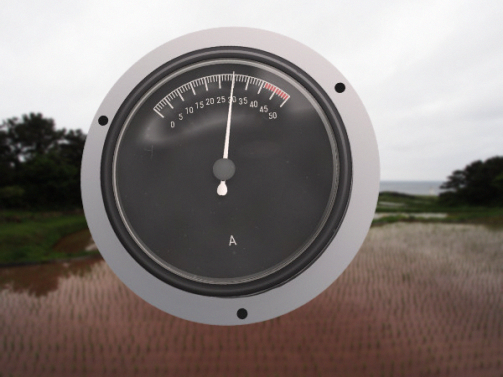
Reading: 30; A
